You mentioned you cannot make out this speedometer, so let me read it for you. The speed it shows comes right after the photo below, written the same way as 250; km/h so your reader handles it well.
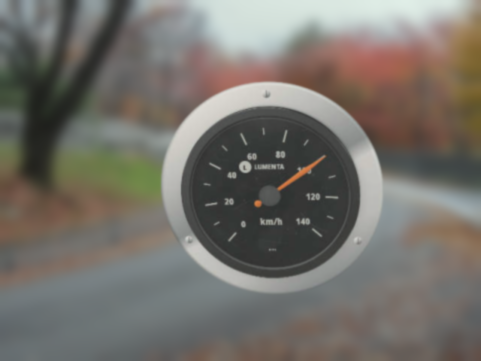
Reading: 100; km/h
